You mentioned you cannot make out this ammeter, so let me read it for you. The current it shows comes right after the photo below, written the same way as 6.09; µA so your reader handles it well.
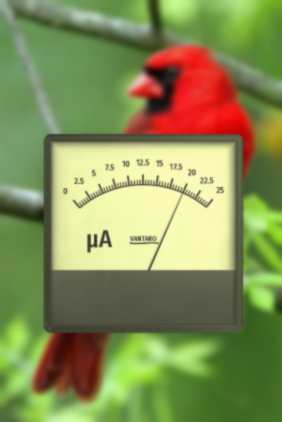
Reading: 20; µA
